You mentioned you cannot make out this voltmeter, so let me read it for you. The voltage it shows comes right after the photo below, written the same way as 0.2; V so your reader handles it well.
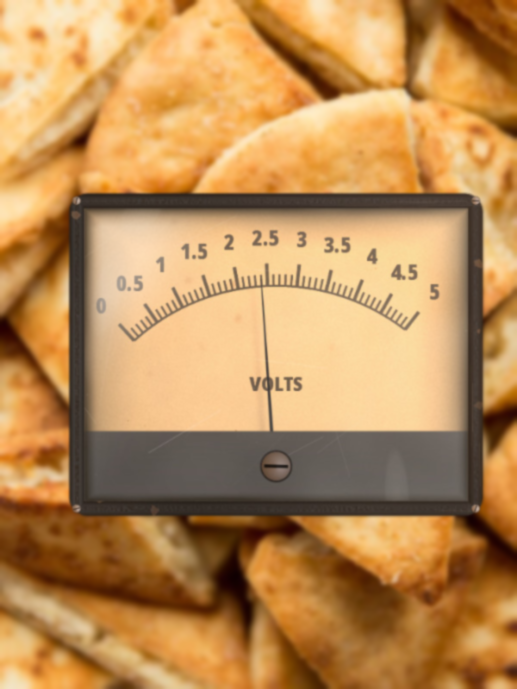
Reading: 2.4; V
